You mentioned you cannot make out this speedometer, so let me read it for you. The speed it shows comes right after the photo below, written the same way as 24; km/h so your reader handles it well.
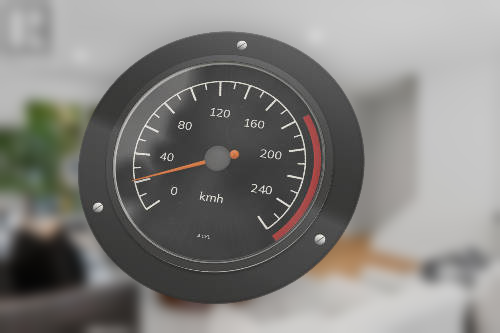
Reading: 20; km/h
